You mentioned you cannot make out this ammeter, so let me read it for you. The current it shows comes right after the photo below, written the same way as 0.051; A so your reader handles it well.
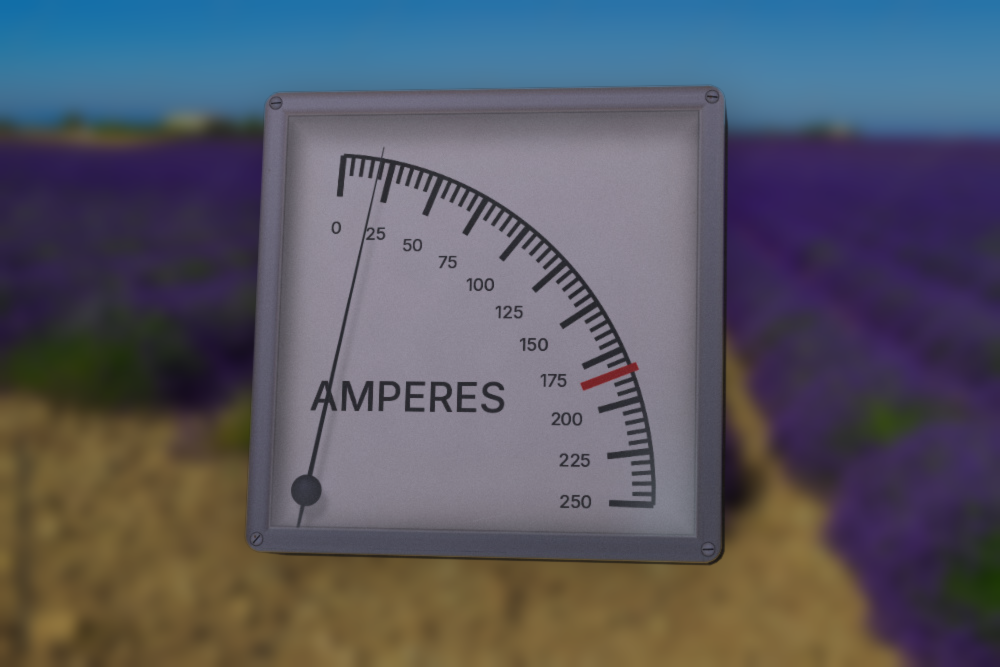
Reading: 20; A
